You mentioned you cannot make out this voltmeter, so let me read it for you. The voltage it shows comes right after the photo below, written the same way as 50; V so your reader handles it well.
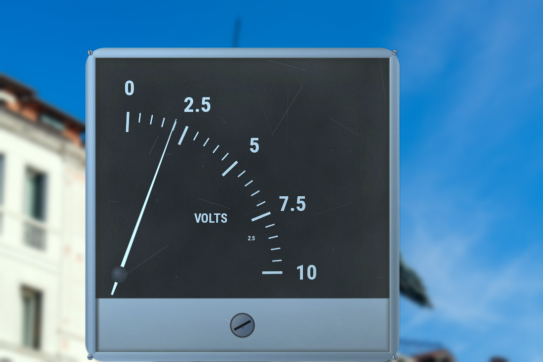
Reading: 2; V
